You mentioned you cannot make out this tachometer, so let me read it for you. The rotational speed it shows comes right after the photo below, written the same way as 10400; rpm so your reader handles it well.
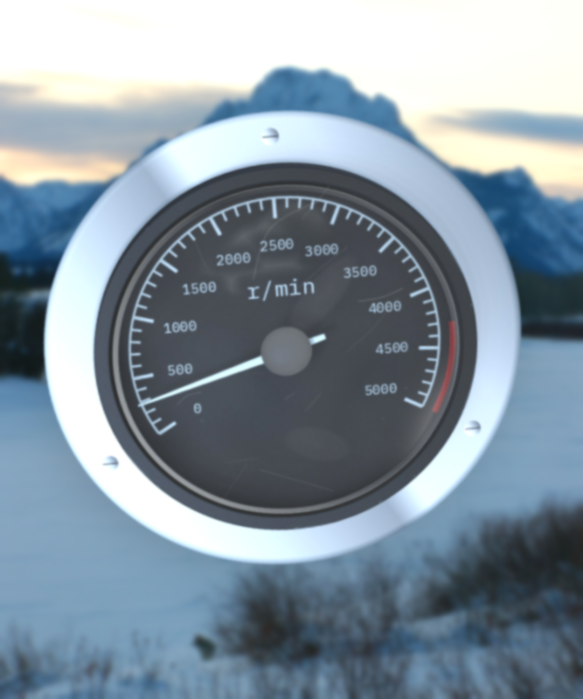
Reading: 300; rpm
